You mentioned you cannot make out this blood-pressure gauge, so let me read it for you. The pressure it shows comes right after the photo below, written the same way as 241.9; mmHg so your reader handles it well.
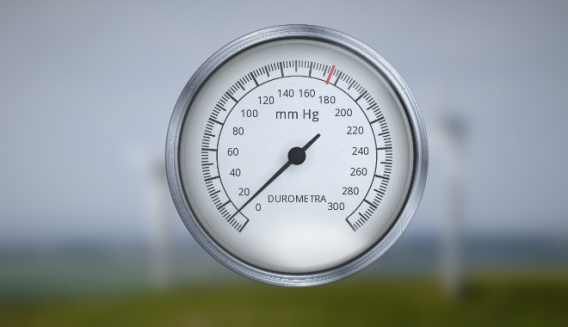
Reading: 10; mmHg
